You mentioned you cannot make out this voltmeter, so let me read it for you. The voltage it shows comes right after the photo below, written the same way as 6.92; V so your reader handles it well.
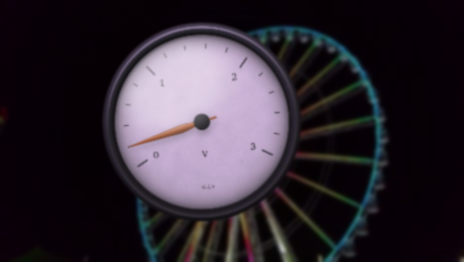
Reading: 0.2; V
